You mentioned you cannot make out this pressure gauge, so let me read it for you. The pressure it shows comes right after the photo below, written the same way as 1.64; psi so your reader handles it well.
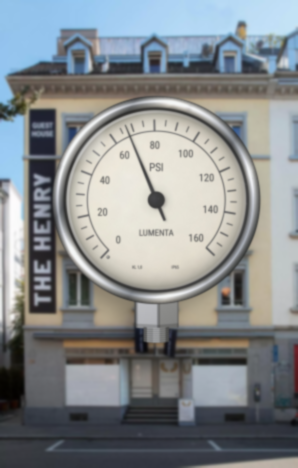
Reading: 67.5; psi
